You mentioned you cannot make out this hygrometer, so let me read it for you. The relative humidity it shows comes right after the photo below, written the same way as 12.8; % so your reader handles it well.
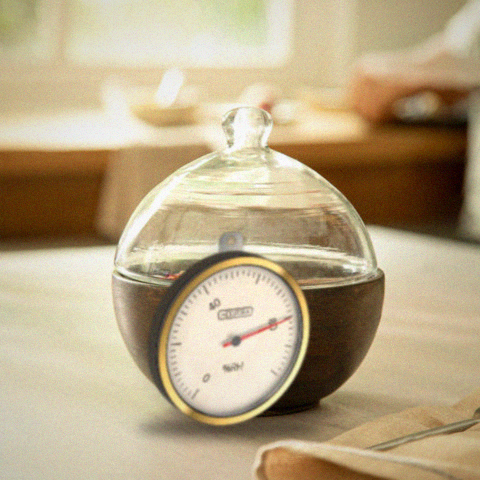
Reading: 80; %
